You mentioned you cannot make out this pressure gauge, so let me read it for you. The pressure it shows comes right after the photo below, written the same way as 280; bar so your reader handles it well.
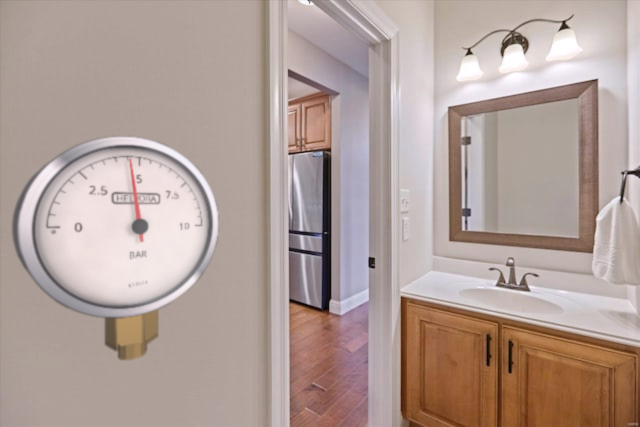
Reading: 4.5; bar
